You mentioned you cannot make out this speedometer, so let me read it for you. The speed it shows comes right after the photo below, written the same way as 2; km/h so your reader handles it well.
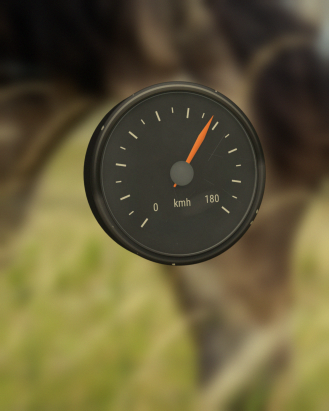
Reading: 115; km/h
